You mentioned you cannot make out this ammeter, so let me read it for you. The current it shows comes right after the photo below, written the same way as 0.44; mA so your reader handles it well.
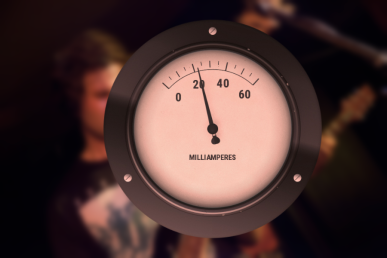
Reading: 22.5; mA
